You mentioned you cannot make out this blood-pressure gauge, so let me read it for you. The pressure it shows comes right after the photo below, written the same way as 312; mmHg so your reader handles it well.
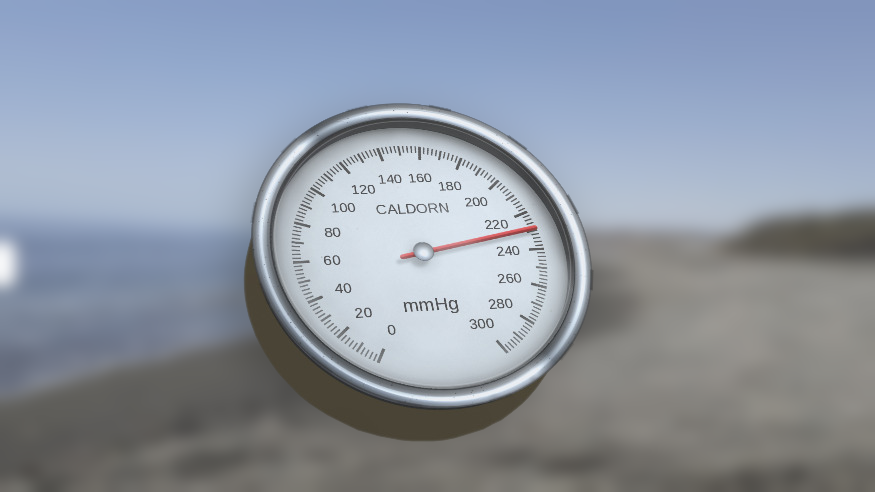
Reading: 230; mmHg
